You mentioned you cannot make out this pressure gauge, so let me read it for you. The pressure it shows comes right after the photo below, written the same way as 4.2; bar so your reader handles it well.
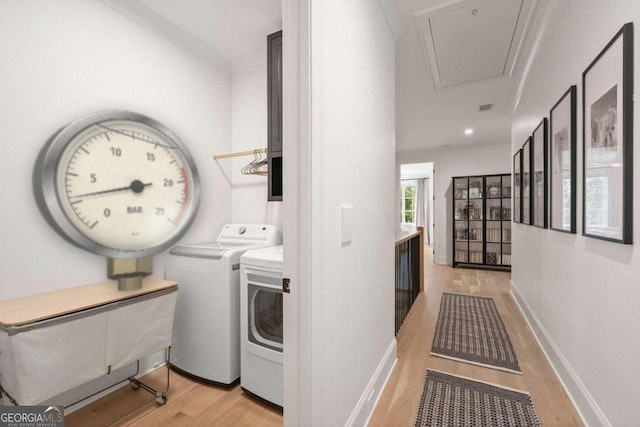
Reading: 3; bar
